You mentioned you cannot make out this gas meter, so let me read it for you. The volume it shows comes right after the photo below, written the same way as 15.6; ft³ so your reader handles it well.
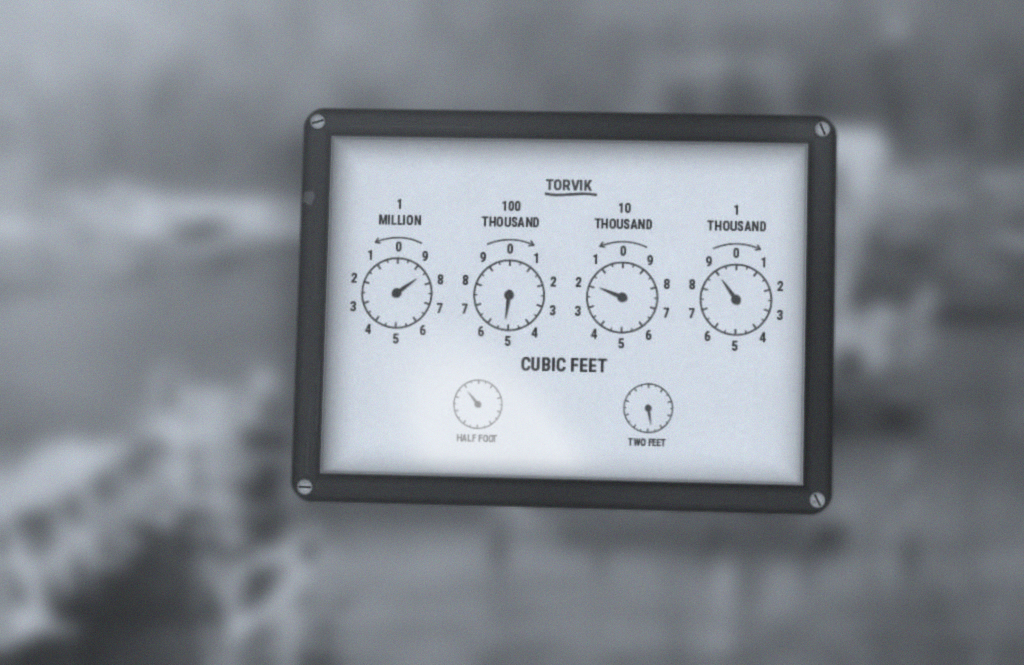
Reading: 851900; ft³
